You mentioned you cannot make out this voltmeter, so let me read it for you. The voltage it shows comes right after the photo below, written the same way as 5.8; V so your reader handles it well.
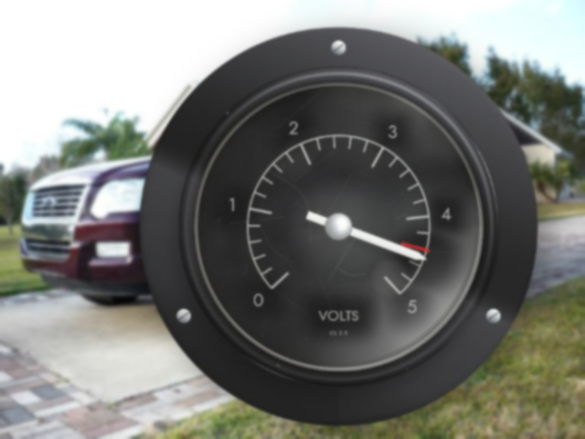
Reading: 4.5; V
